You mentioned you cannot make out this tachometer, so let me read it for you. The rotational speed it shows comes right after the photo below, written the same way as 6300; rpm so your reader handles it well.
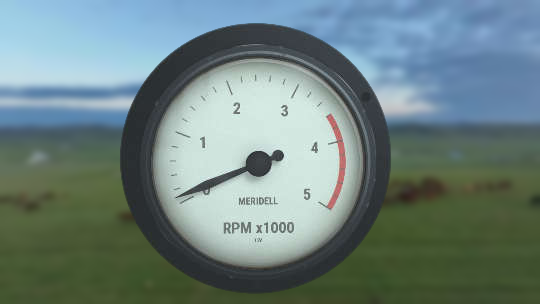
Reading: 100; rpm
